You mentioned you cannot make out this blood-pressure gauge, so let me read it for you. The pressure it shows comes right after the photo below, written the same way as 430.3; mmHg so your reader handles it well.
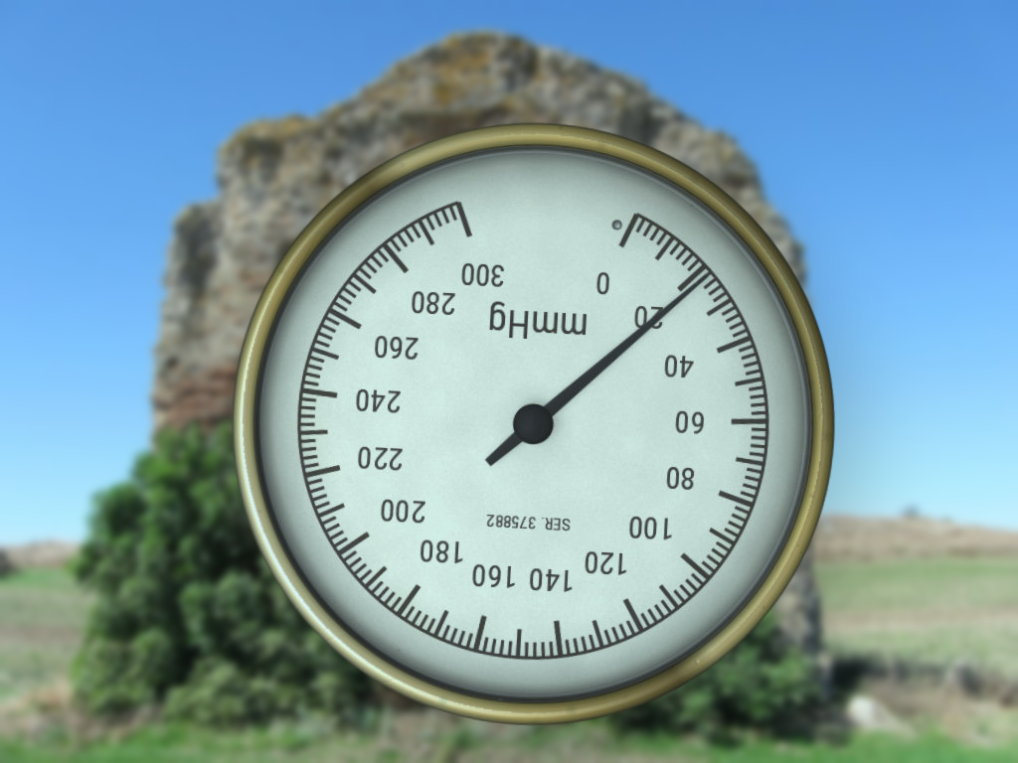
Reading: 22; mmHg
